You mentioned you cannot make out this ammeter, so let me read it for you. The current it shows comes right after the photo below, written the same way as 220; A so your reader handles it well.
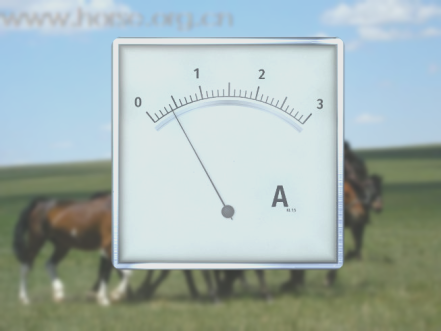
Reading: 0.4; A
